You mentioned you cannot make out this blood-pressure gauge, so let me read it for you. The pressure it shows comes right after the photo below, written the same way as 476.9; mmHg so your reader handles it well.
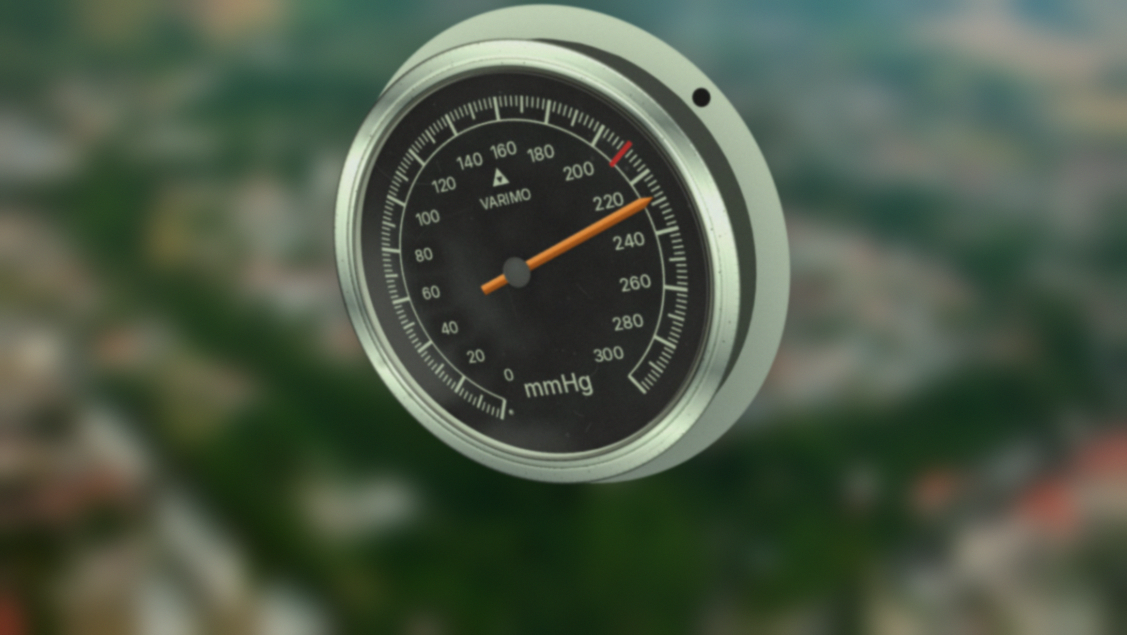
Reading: 228; mmHg
